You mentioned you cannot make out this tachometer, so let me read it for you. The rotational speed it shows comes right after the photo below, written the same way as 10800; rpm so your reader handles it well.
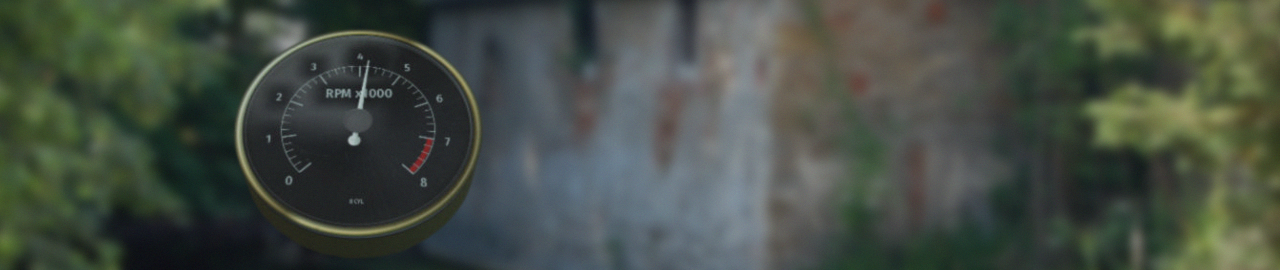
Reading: 4200; rpm
